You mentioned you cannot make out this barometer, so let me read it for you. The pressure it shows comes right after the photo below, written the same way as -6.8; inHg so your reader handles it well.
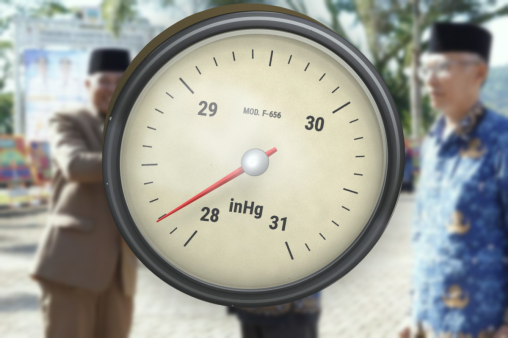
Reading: 28.2; inHg
